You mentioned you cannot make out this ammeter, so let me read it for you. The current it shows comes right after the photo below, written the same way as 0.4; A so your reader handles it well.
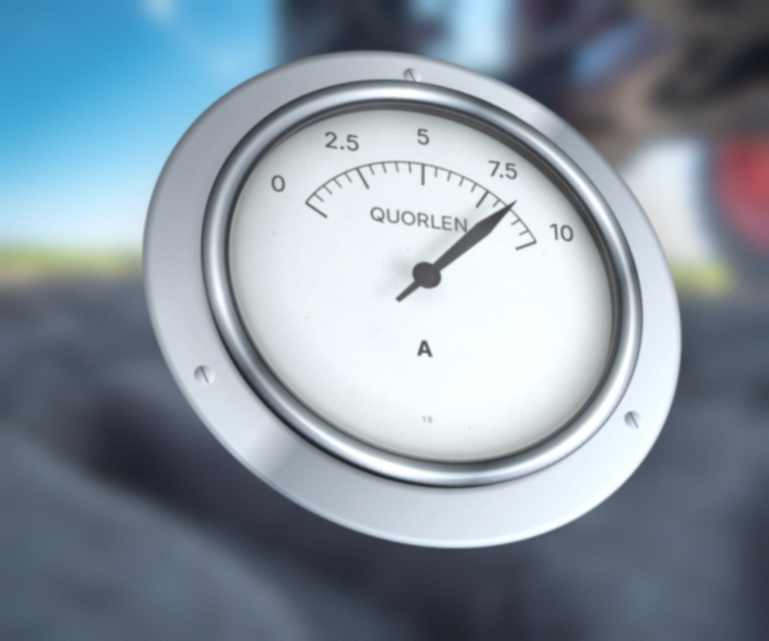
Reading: 8.5; A
